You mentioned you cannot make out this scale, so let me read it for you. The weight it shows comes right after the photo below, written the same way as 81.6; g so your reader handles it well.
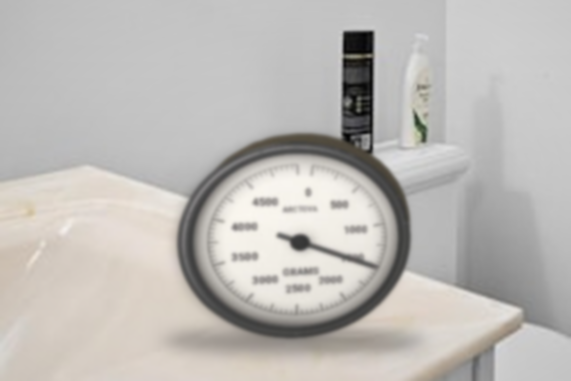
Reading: 1500; g
